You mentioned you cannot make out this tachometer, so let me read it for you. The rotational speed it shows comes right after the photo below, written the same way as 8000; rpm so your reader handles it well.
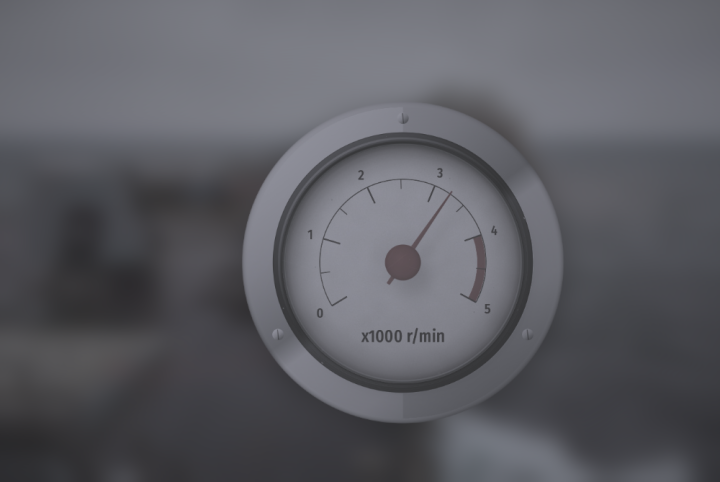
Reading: 3250; rpm
